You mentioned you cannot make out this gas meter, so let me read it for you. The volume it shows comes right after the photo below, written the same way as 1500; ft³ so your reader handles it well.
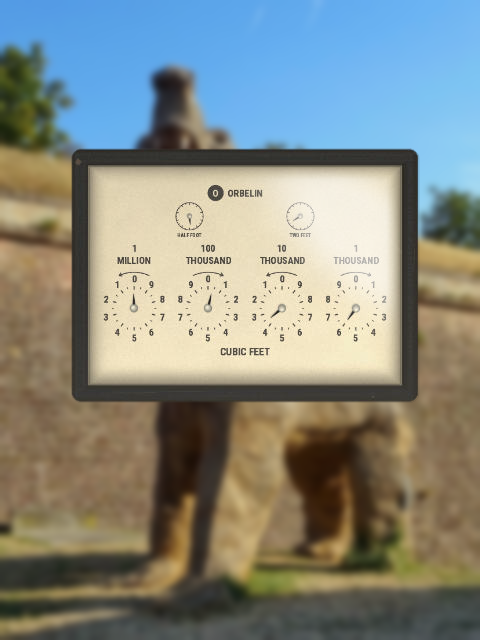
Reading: 3600; ft³
